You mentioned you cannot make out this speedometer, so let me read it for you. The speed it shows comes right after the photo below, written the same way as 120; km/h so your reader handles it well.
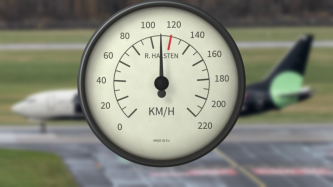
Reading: 110; km/h
